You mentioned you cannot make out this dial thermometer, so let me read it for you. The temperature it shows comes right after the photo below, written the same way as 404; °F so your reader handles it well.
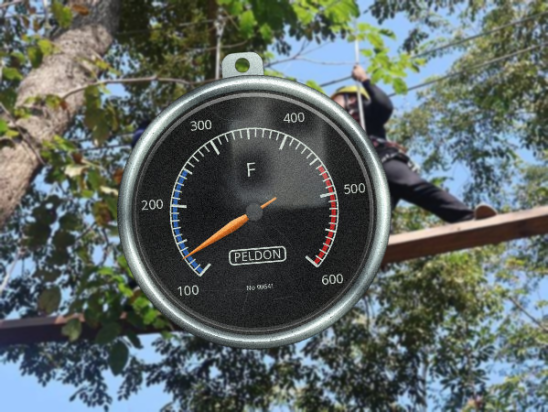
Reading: 130; °F
